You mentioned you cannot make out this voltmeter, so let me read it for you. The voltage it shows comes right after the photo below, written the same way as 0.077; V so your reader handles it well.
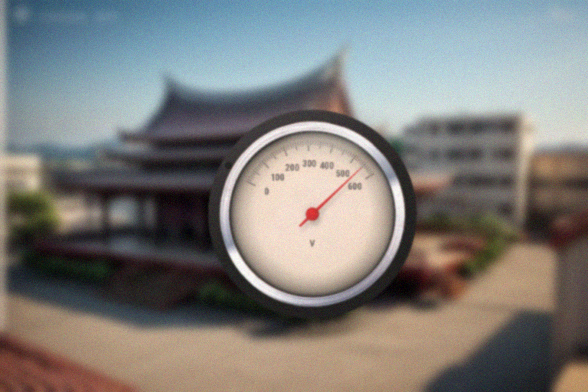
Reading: 550; V
